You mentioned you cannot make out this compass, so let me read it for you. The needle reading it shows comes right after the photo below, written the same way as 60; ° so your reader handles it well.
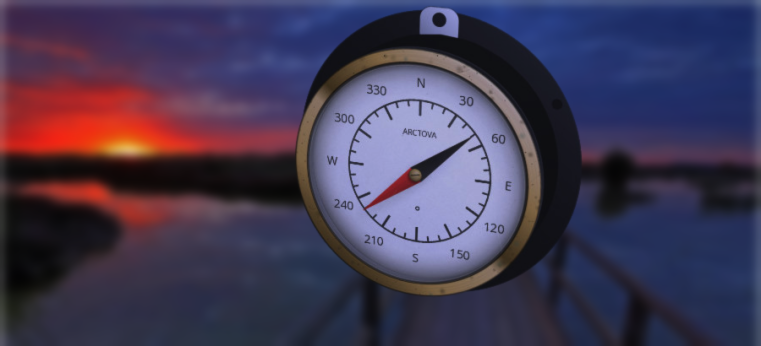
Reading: 230; °
